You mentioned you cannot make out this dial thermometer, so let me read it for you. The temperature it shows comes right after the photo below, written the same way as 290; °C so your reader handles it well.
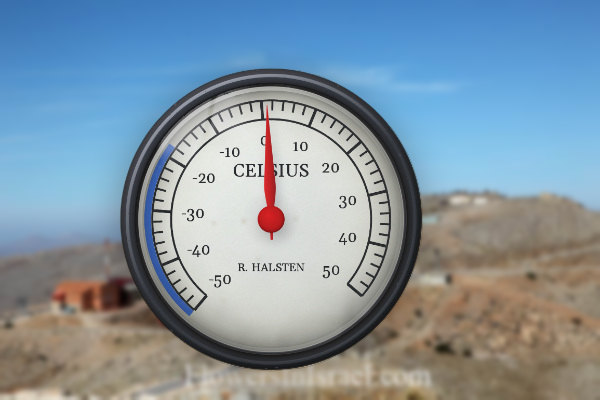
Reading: 1; °C
